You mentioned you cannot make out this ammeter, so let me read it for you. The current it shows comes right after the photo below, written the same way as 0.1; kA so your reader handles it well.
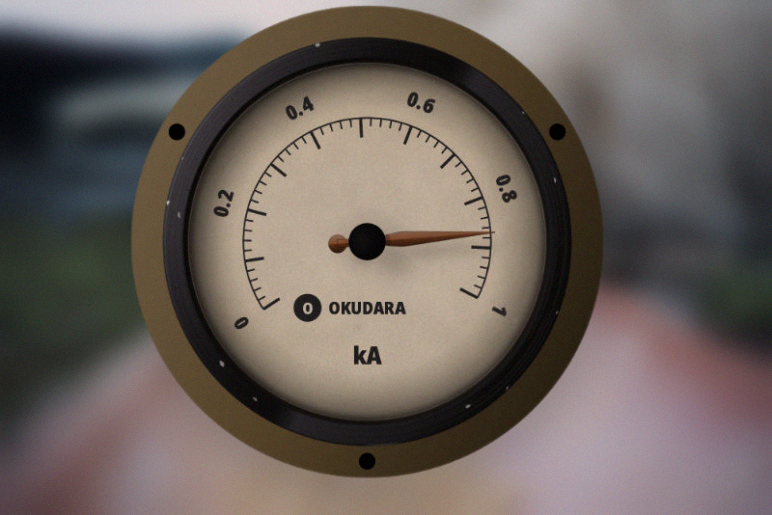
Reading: 0.87; kA
